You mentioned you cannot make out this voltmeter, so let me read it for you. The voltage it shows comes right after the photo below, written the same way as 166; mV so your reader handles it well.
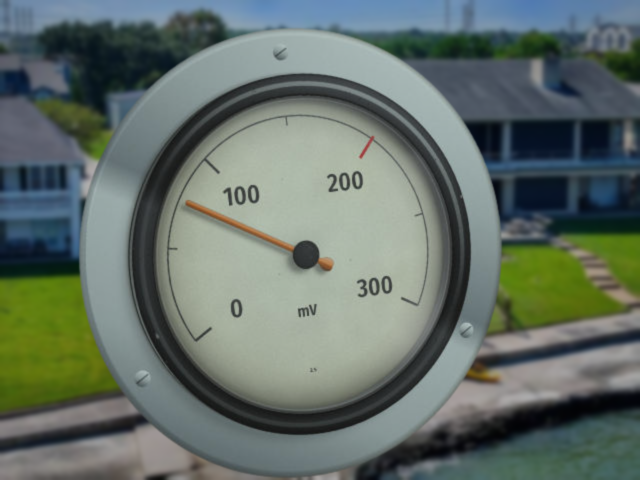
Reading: 75; mV
